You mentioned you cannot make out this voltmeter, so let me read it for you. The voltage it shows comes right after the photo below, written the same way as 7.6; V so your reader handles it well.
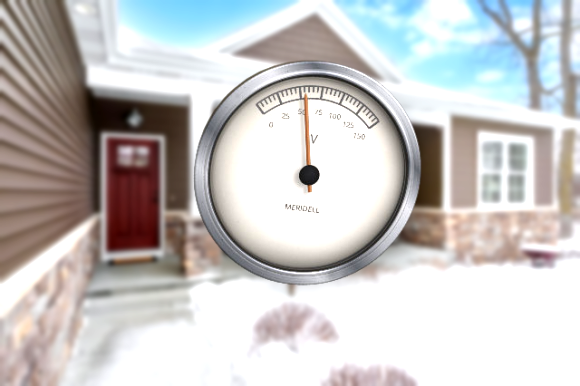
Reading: 55; V
